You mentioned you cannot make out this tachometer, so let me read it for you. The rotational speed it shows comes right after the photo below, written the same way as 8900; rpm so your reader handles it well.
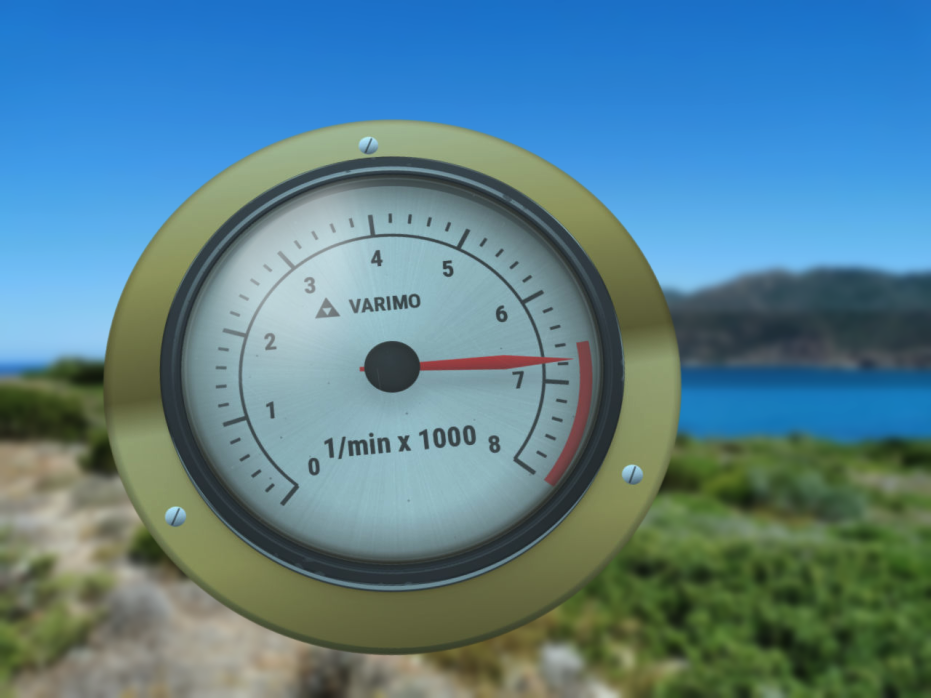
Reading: 6800; rpm
